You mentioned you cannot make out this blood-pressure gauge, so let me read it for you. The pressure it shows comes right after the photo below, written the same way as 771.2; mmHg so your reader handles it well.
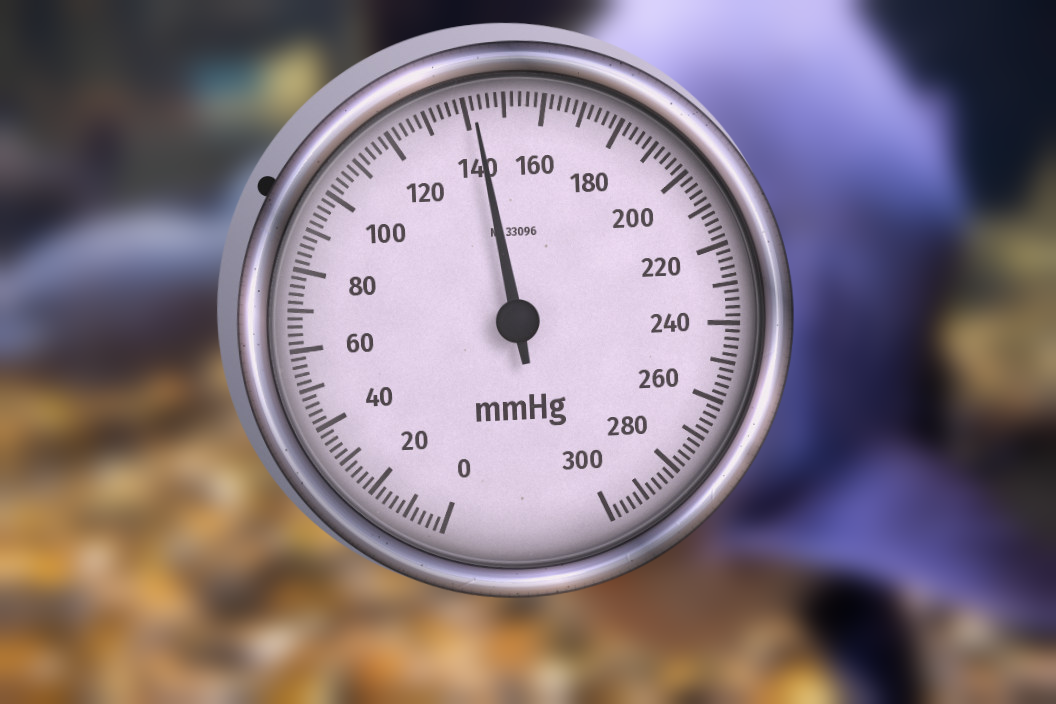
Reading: 142; mmHg
